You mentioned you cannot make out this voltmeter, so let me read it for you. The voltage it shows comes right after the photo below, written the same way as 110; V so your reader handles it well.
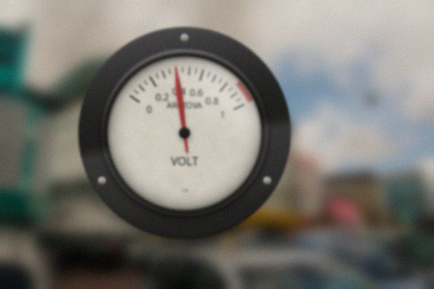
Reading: 0.4; V
